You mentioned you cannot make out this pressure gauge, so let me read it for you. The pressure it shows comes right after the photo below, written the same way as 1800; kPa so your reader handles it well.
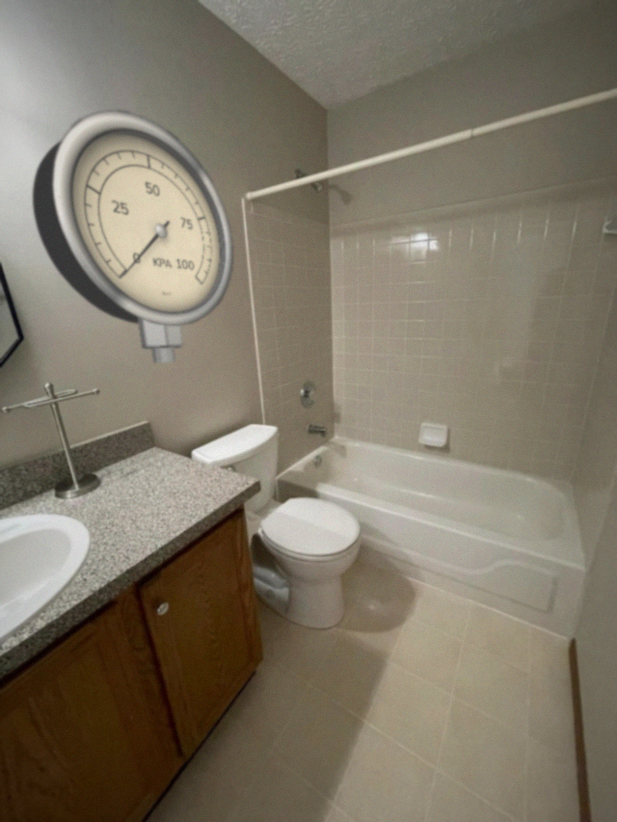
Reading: 0; kPa
